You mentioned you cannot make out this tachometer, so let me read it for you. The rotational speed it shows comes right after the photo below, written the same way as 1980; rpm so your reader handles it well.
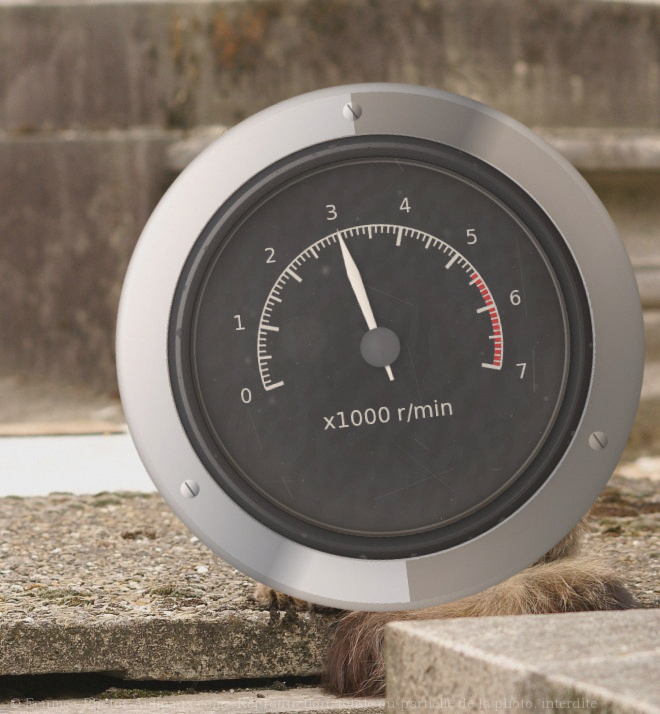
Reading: 3000; rpm
